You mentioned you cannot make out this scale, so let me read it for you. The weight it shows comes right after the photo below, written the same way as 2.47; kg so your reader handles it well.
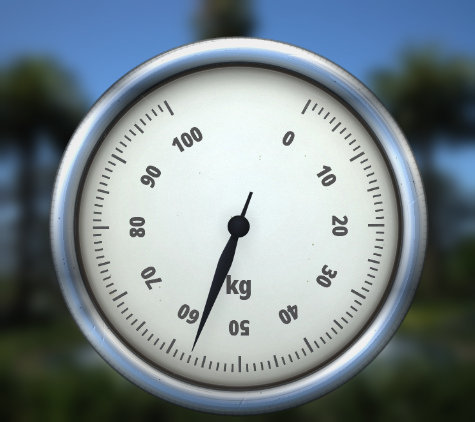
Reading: 57; kg
